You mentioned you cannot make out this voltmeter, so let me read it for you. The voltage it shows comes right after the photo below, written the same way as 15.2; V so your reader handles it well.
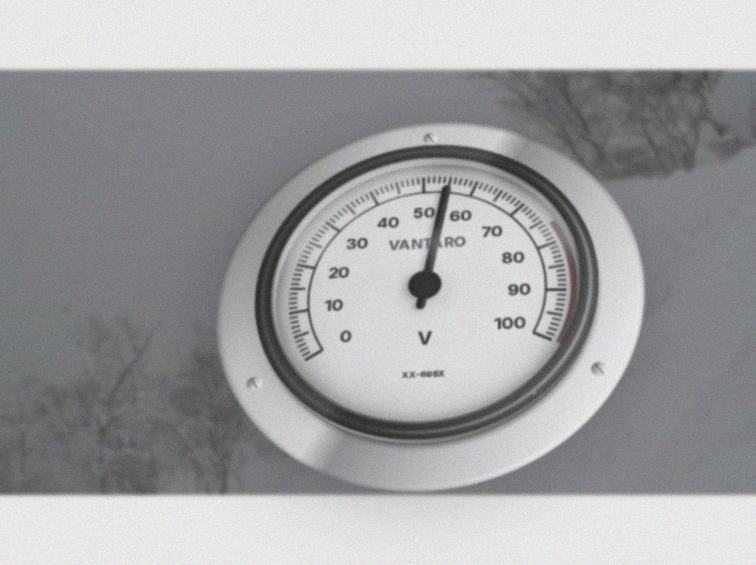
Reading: 55; V
